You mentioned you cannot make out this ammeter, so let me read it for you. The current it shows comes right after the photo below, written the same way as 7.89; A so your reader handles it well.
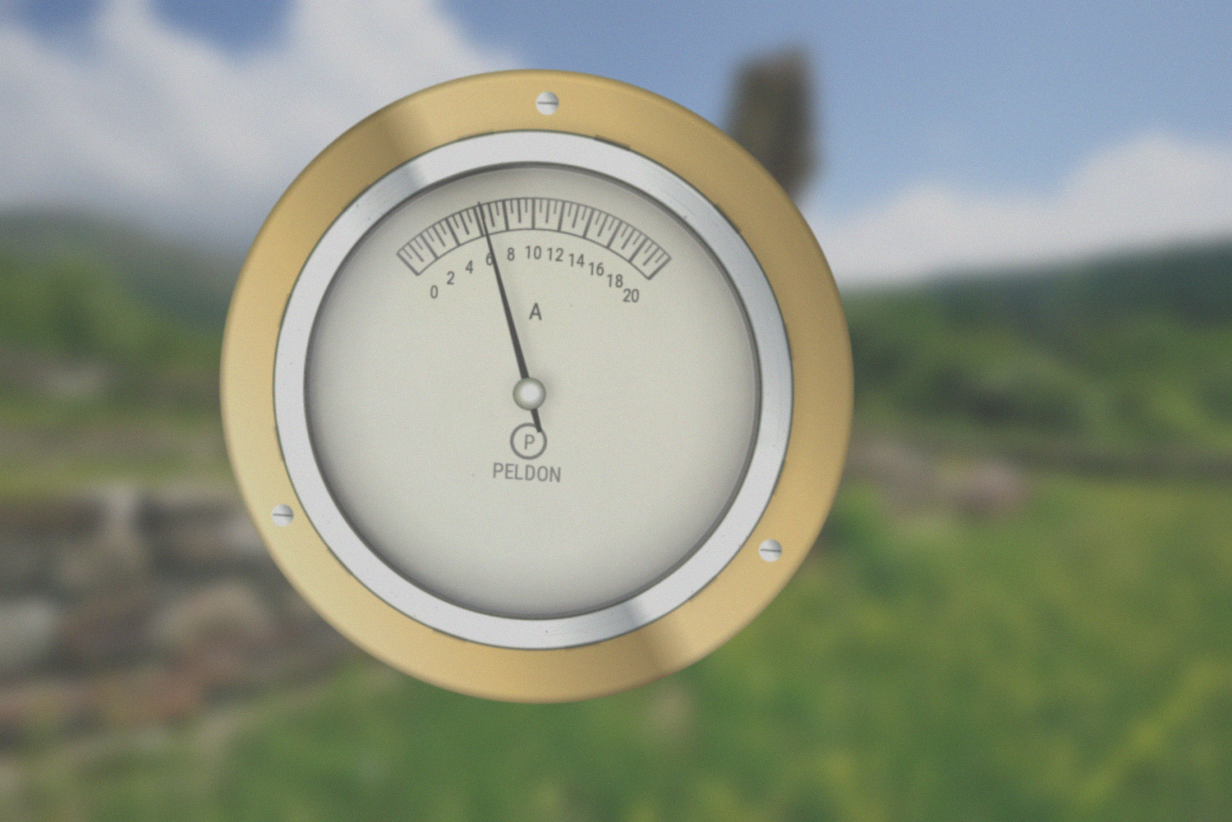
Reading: 6.5; A
